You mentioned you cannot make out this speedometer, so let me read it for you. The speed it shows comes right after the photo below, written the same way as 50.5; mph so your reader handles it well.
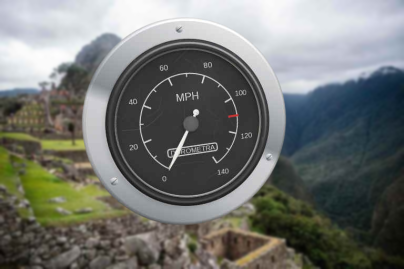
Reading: 0; mph
